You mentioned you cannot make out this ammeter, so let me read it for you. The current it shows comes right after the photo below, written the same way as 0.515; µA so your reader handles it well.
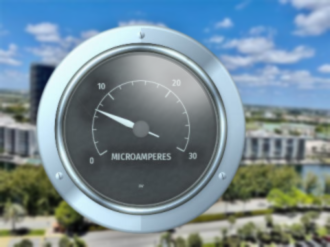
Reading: 7; µA
